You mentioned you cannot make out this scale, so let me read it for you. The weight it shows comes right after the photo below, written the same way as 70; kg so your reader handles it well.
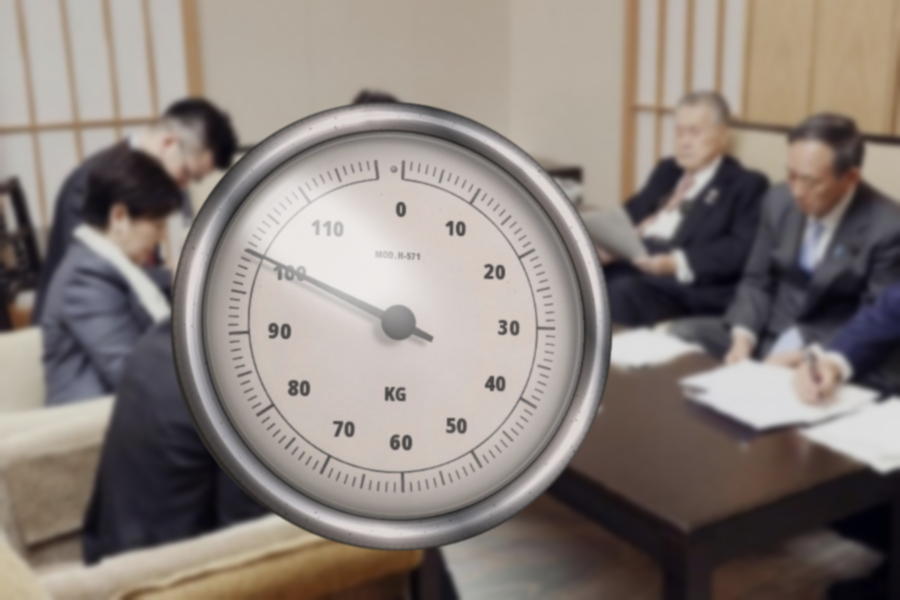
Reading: 100; kg
